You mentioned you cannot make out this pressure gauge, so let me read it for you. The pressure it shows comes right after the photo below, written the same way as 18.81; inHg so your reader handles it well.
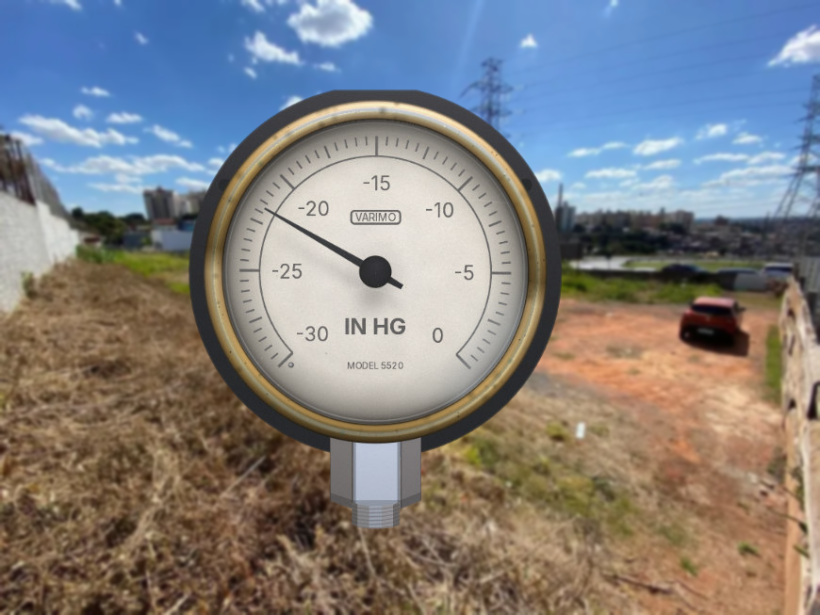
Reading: -21.75; inHg
